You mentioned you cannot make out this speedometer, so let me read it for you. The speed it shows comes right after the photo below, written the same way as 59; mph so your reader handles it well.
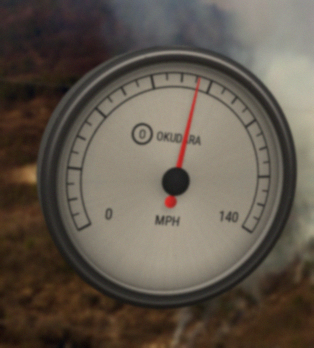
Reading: 75; mph
